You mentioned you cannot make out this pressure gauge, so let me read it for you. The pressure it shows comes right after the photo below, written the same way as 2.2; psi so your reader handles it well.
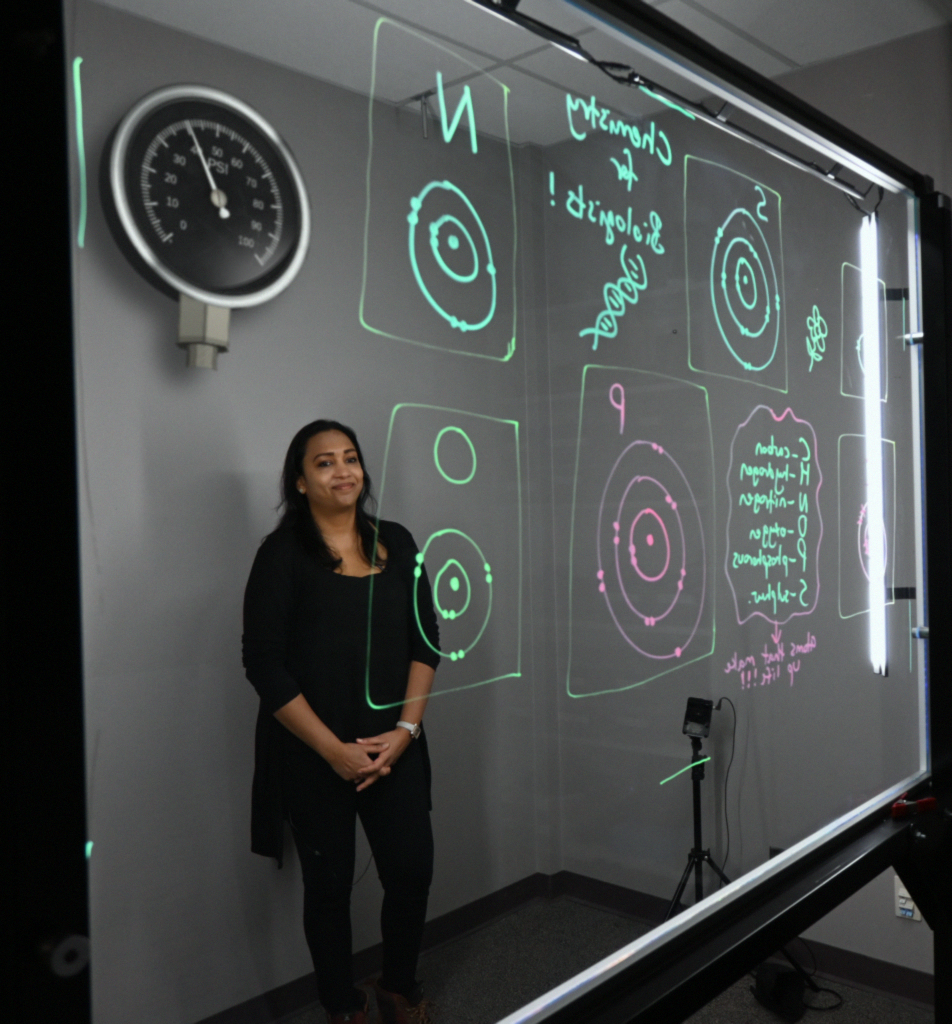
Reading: 40; psi
